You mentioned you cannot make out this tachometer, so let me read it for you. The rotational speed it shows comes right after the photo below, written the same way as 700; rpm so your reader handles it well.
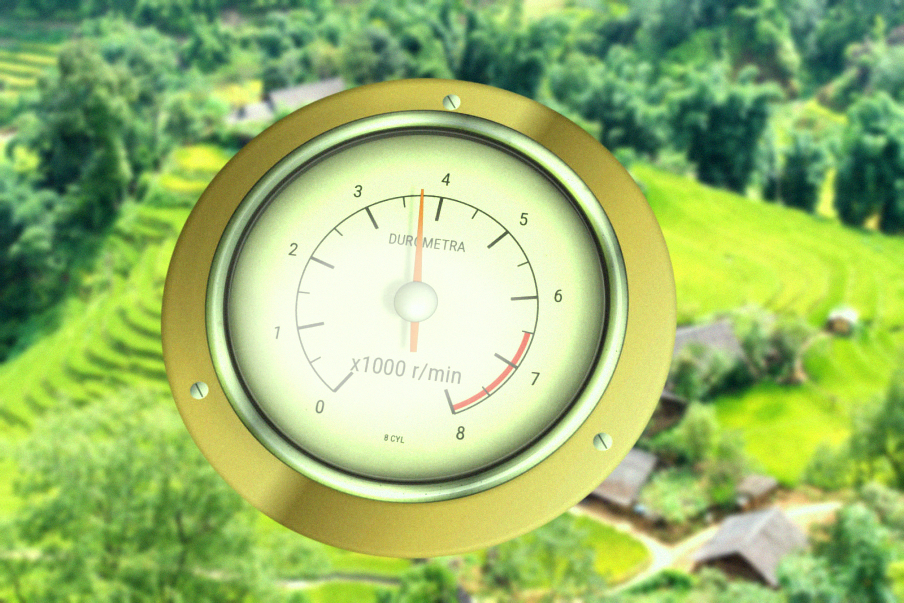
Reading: 3750; rpm
